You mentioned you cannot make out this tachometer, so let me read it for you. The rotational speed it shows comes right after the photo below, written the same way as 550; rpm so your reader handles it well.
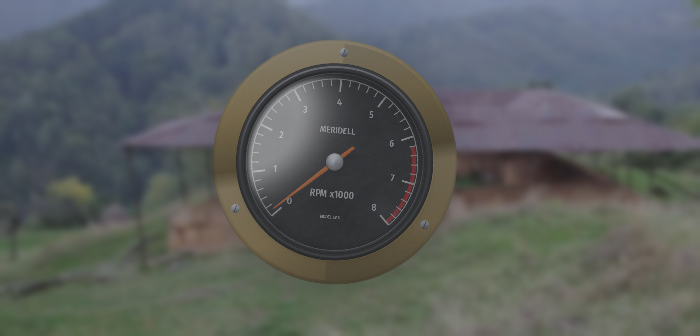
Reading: 100; rpm
